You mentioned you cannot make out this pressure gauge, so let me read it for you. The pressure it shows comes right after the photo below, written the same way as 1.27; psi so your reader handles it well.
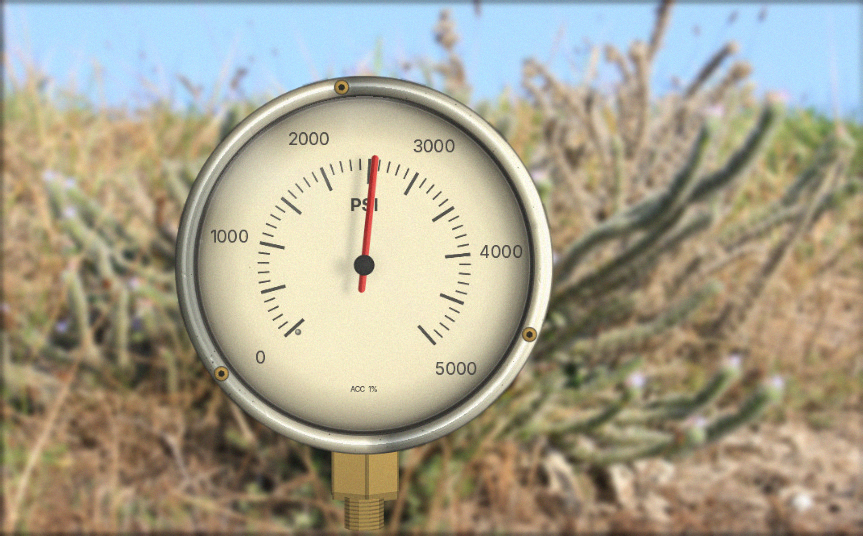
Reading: 2550; psi
